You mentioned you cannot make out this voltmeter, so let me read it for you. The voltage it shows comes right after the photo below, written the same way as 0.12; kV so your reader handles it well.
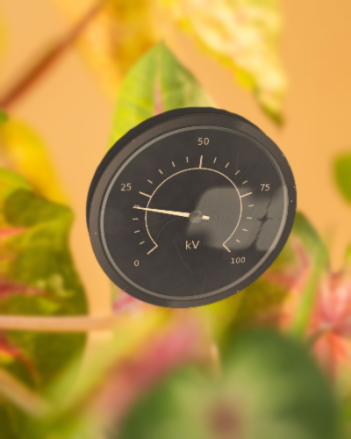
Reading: 20; kV
